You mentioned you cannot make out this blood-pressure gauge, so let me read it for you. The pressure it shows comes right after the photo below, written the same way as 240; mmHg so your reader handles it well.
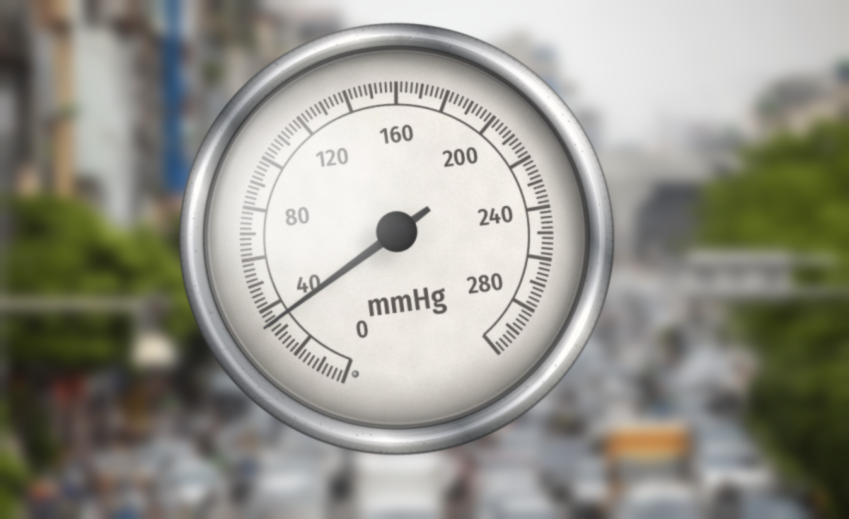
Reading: 34; mmHg
